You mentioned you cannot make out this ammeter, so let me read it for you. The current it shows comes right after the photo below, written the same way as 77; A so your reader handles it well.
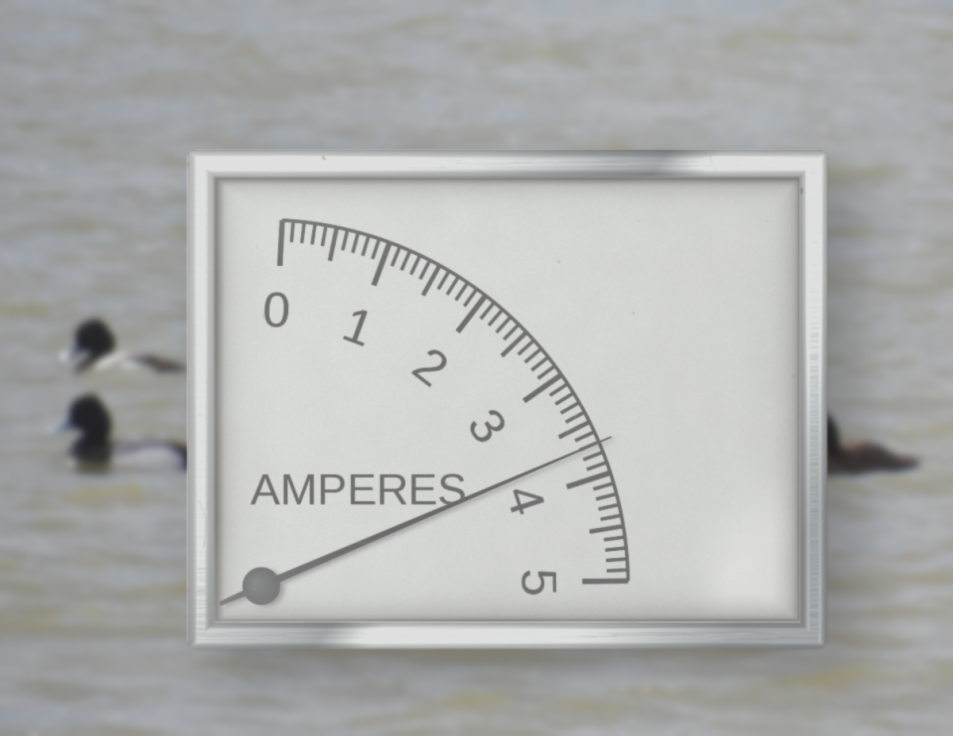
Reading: 3.7; A
